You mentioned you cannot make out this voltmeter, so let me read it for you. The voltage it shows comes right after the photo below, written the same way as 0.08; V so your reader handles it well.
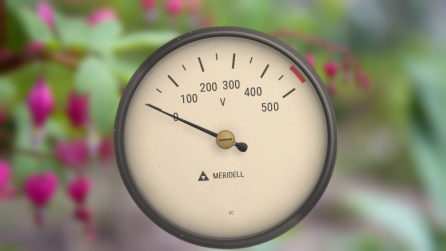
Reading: 0; V
